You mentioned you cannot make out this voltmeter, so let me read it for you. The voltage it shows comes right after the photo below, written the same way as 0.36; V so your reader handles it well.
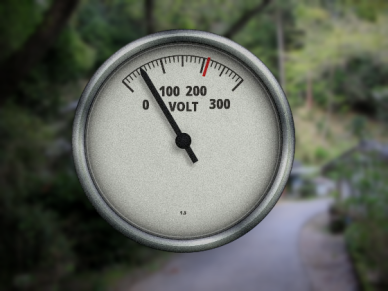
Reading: 50; V
